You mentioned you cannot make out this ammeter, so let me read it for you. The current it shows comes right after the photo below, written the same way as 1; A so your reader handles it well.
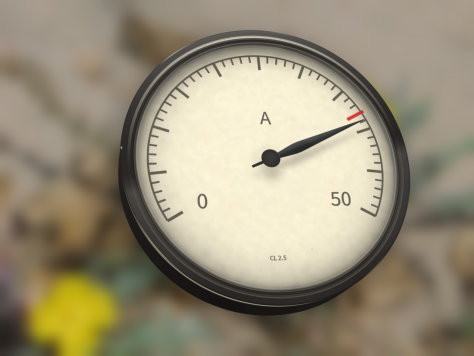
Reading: 39; A
